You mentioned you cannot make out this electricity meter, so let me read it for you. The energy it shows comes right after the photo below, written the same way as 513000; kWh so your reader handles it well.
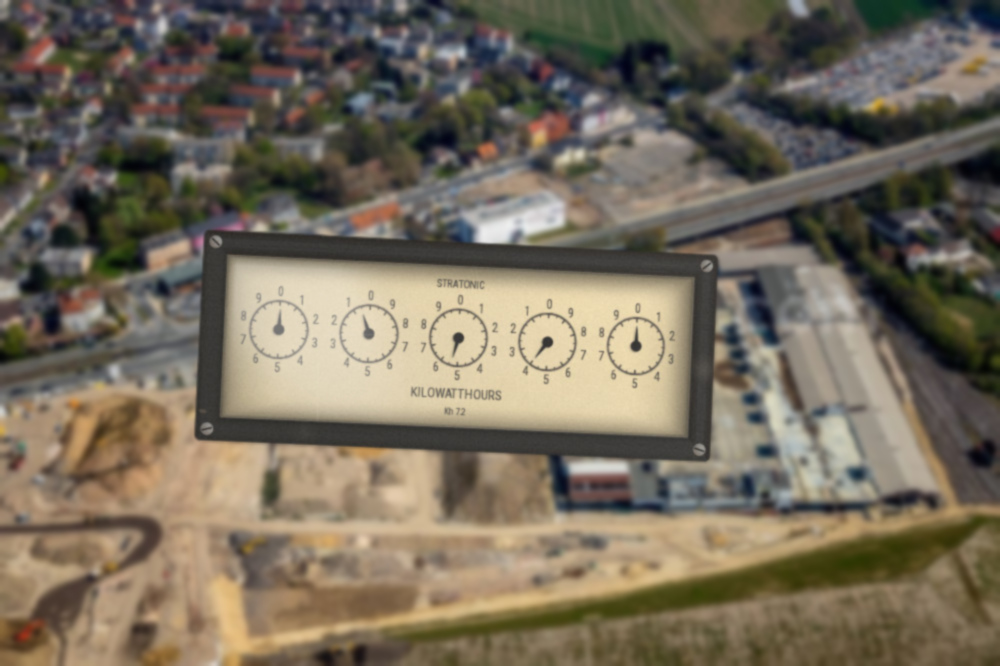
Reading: 540; kWh
